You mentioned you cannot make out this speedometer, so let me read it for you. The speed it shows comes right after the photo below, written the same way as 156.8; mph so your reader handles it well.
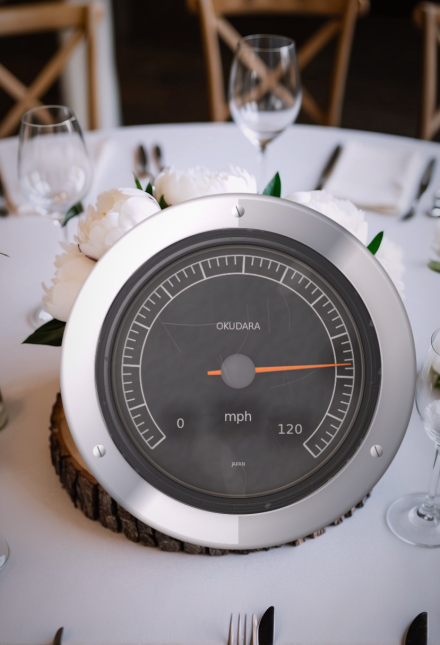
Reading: 97; mph
